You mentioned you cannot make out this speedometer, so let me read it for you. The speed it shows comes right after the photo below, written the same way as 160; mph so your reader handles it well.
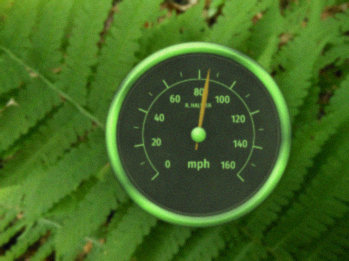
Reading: 85; mph
